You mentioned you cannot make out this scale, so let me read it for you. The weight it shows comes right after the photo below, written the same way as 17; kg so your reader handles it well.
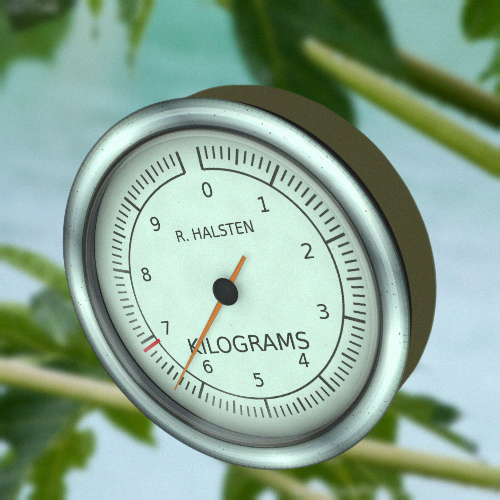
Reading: 6.3; kg
